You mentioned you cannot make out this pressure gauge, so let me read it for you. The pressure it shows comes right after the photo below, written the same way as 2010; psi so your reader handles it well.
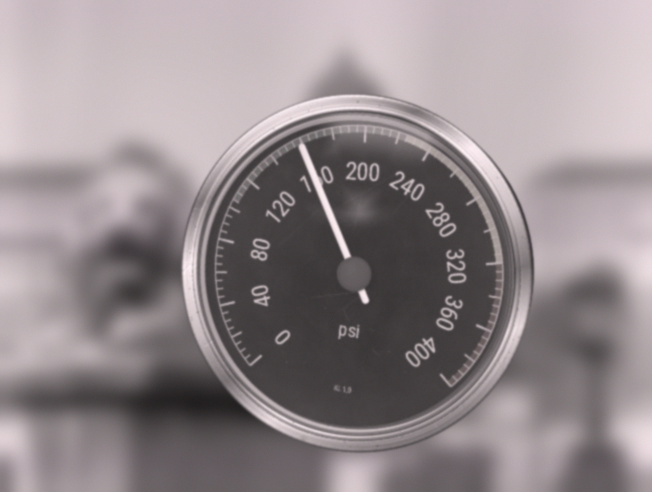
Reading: 160; psi
